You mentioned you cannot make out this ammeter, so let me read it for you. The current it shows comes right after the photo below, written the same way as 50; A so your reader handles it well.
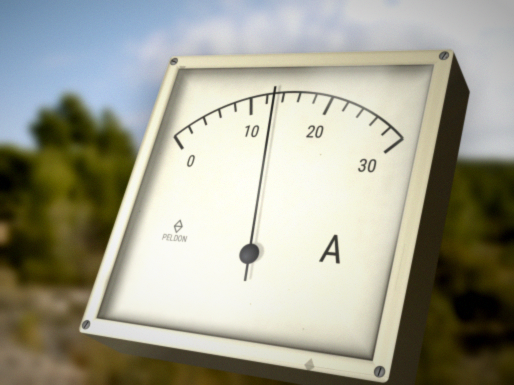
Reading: 13; A
